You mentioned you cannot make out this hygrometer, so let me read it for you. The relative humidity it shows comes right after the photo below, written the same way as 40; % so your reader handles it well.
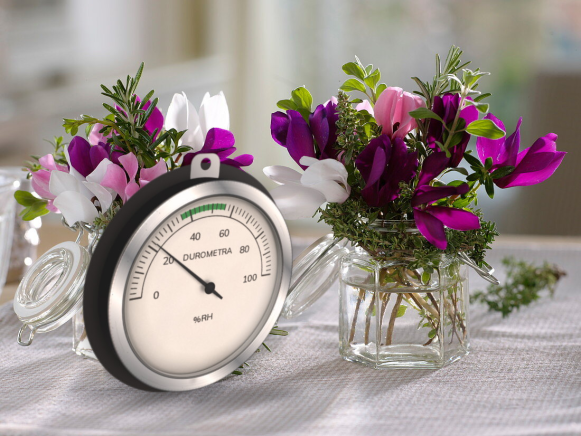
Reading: 22; %
